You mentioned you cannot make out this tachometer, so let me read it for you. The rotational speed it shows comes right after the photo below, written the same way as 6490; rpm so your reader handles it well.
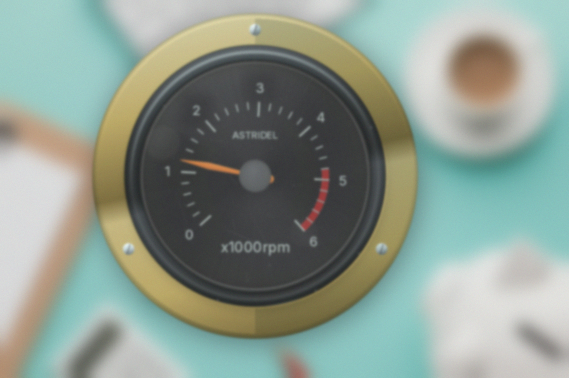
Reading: 1200; rpm
